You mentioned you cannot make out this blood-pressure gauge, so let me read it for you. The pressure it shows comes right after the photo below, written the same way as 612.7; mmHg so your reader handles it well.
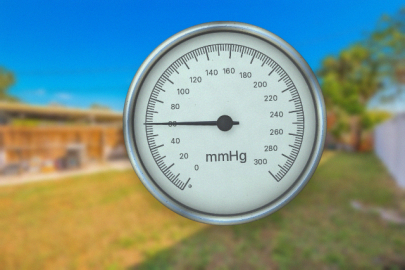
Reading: 60; mmHg
